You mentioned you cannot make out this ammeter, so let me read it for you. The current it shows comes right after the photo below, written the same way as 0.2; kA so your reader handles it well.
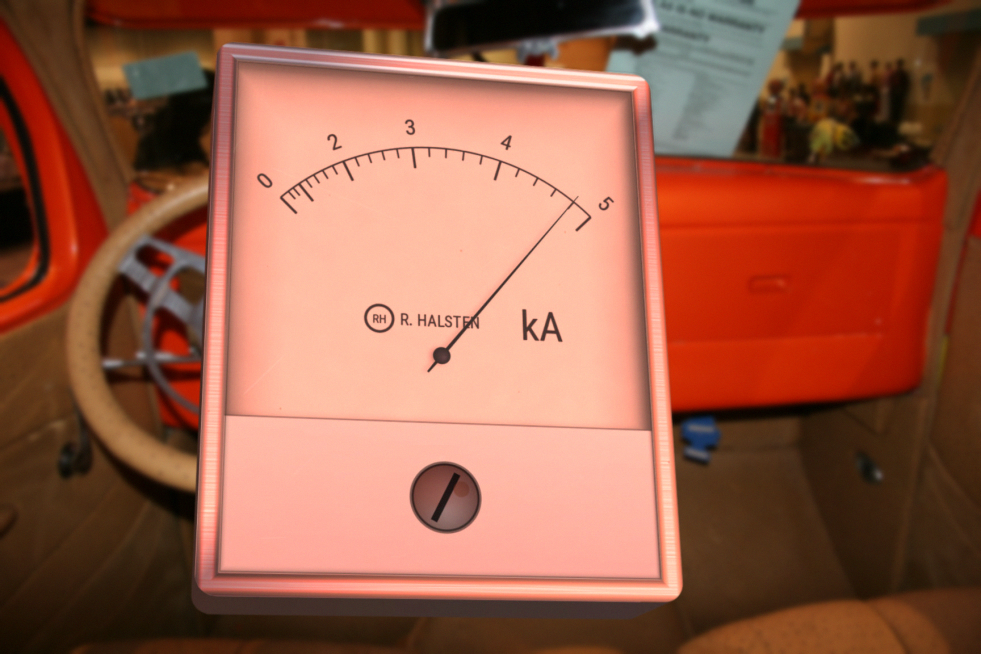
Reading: 4.8; kA
